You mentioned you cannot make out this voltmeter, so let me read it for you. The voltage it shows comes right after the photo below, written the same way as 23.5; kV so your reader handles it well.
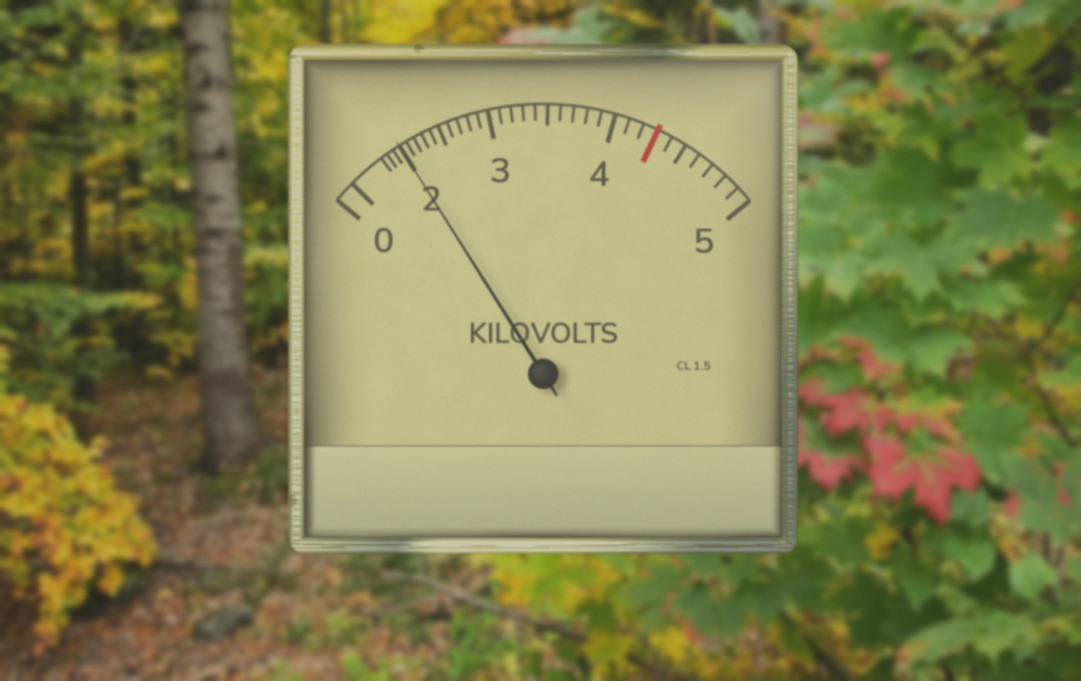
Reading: 2; kV
